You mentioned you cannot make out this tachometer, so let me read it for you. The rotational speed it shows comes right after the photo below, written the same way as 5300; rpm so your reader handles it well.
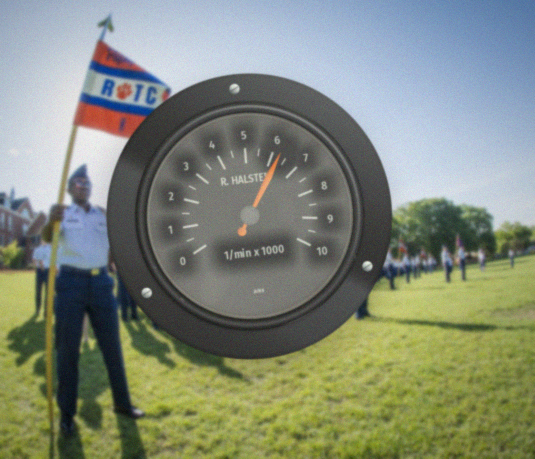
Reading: 6250; rpm
